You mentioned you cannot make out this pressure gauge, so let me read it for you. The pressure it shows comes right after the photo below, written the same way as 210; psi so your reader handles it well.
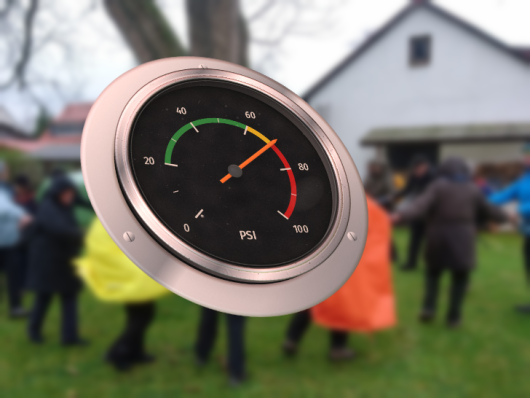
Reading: 70; psi
